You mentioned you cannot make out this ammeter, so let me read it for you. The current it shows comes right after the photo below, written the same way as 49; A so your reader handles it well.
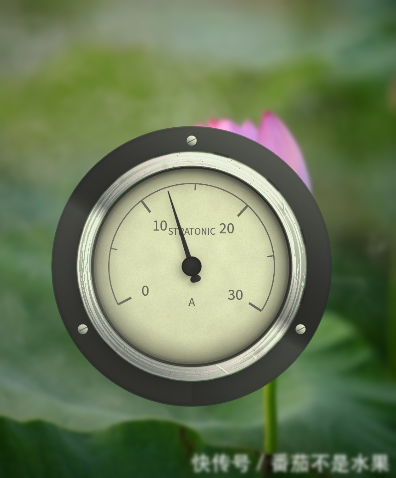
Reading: 12.5; A
